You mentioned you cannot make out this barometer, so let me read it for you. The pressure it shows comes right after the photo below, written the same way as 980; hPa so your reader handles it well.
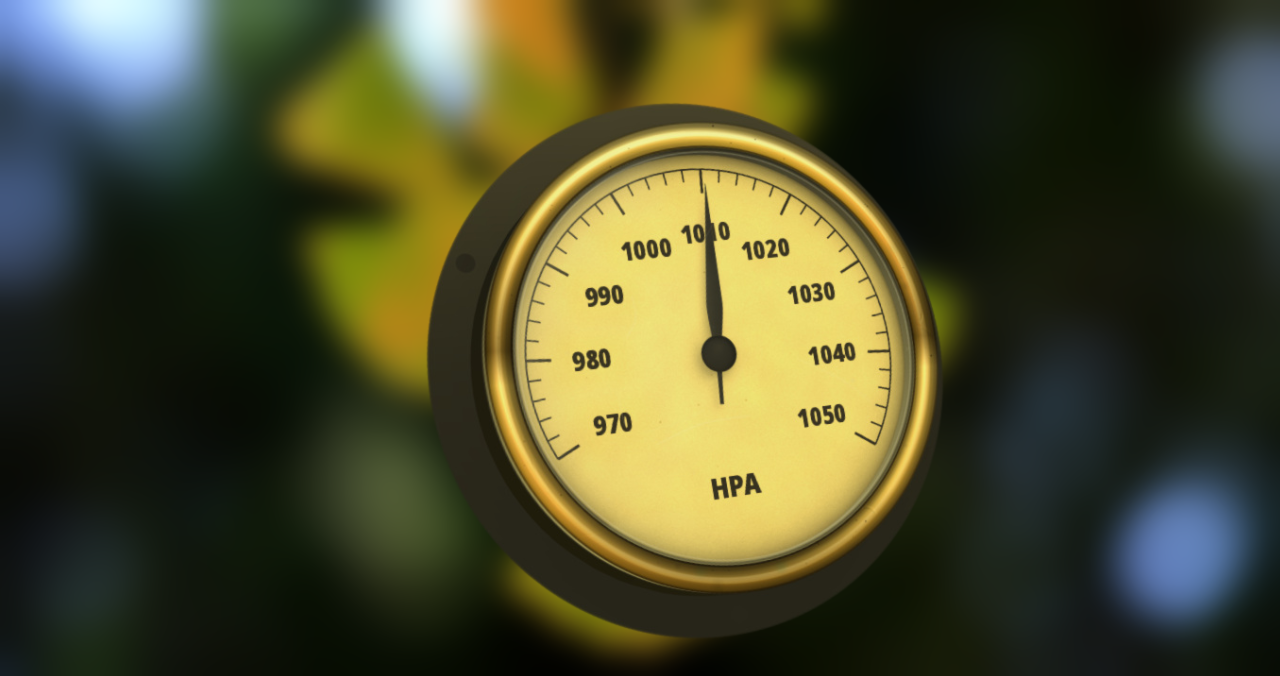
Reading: 1010; hPa
